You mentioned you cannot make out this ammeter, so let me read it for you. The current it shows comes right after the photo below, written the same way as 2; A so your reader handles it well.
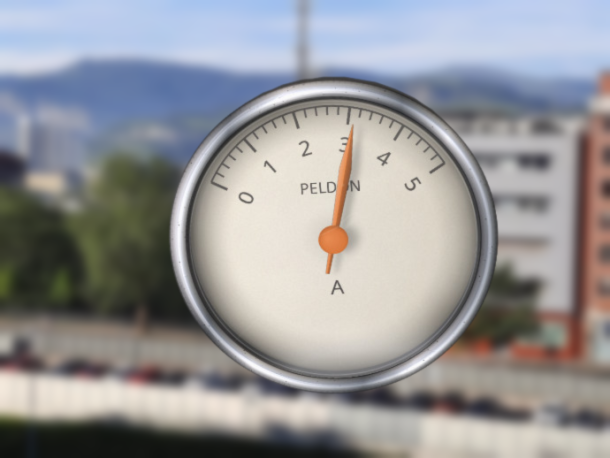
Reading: 3.1; A
